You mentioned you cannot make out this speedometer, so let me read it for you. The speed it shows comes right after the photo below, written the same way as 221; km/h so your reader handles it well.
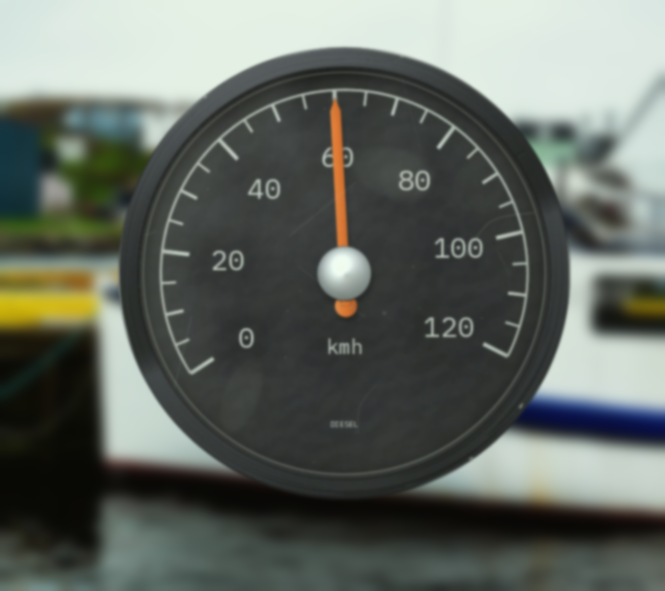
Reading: 60; km/h
